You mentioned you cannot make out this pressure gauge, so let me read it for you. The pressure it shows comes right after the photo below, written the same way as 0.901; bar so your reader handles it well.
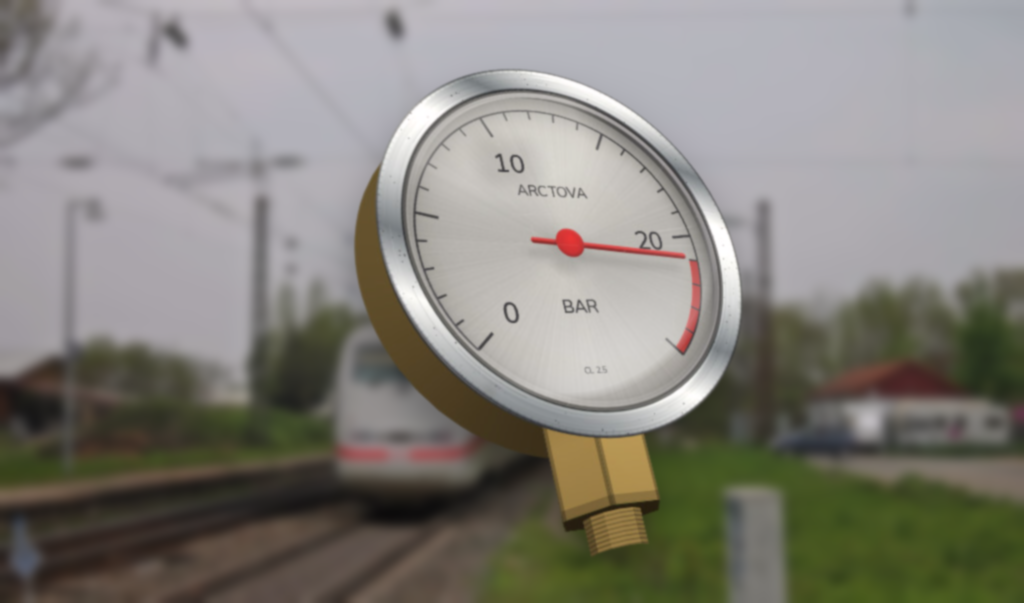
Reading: 21; bar
